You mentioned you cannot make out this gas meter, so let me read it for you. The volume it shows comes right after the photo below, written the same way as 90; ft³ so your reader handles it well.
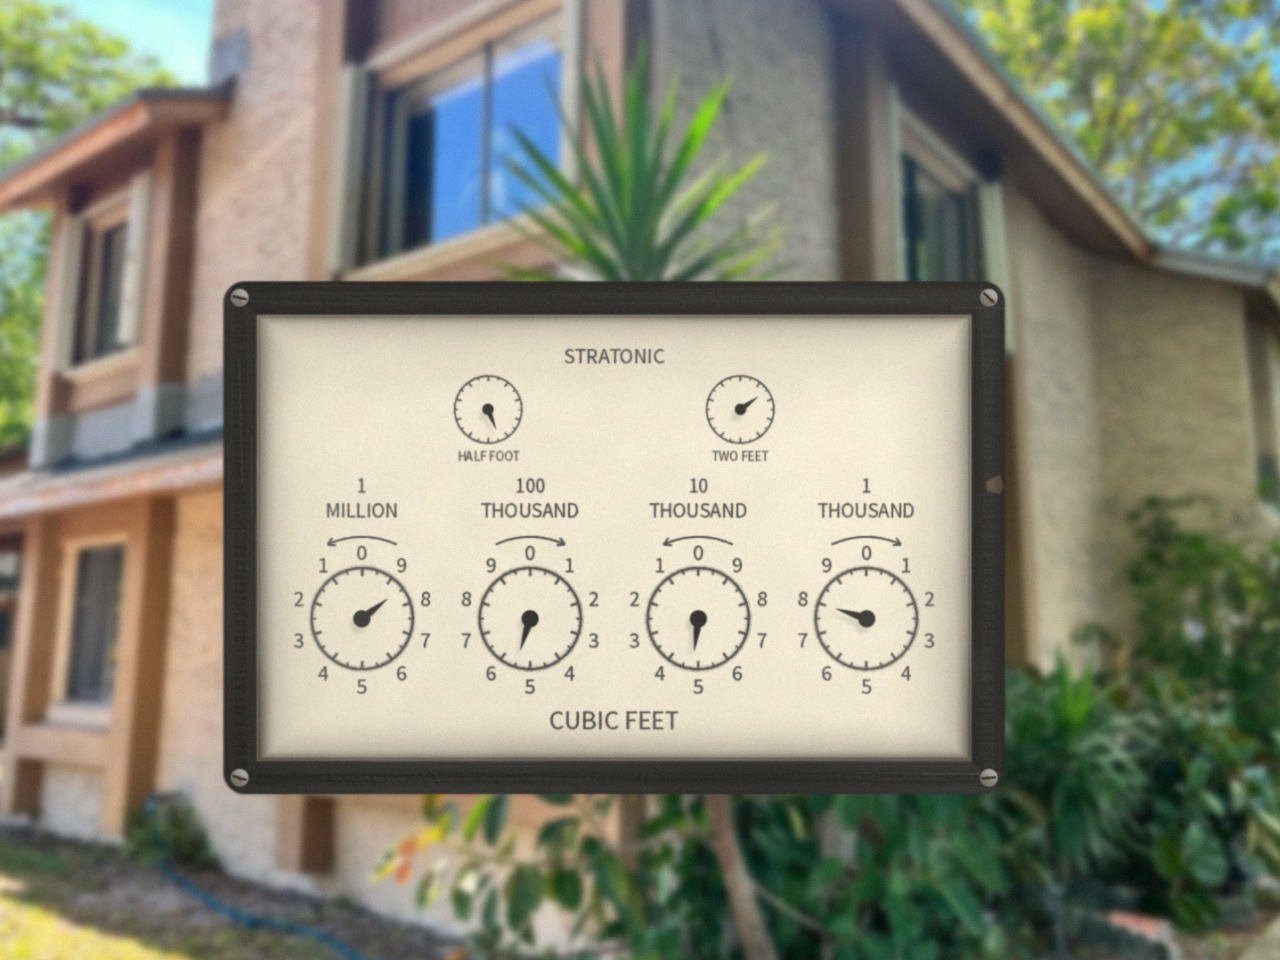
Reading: 854800; ft³
